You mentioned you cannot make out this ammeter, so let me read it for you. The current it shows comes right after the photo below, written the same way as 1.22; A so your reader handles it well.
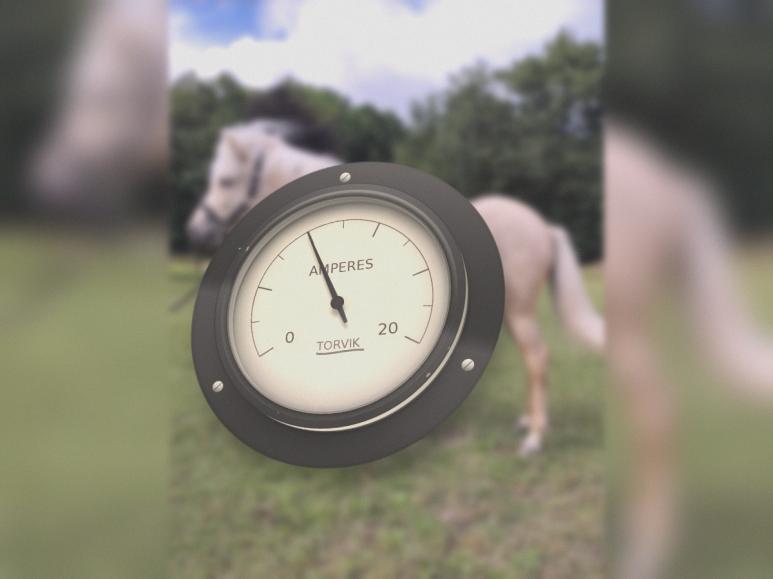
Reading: 8; A
